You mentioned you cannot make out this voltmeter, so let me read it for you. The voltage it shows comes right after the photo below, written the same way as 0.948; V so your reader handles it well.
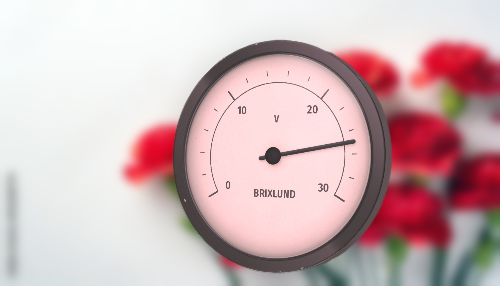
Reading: 25; V
